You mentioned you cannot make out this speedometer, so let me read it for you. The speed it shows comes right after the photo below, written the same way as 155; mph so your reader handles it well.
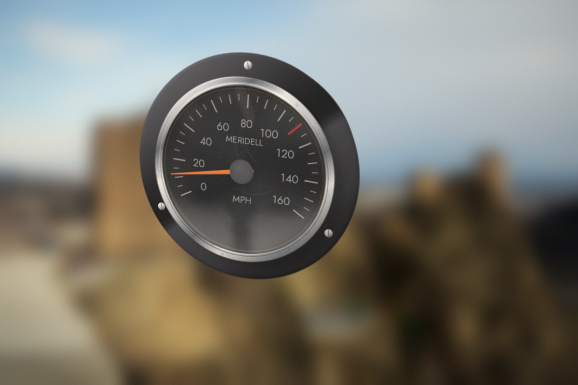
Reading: 12.5; mph
